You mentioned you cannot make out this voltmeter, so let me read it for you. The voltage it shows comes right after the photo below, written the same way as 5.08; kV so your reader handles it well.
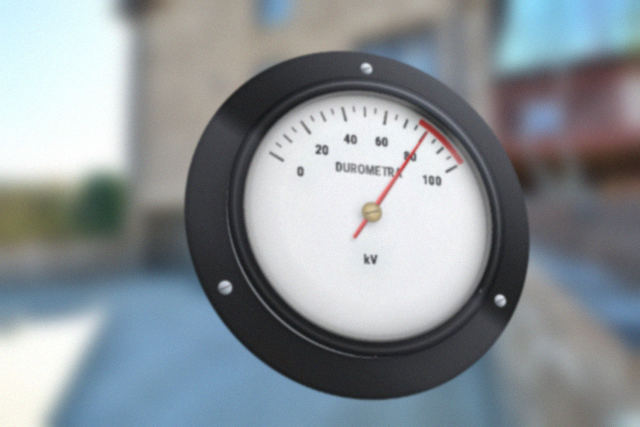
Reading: 80; kV
